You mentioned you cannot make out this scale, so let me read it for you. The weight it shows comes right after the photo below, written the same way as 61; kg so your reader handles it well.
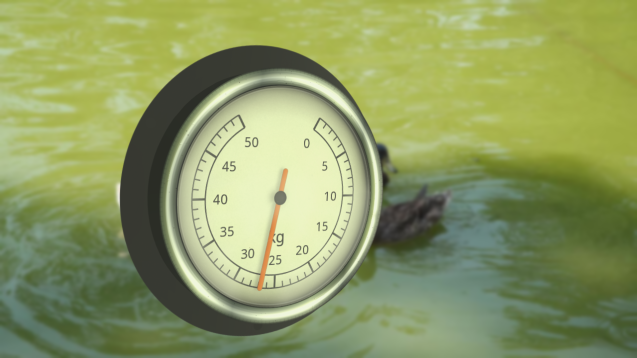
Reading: 27; kg
